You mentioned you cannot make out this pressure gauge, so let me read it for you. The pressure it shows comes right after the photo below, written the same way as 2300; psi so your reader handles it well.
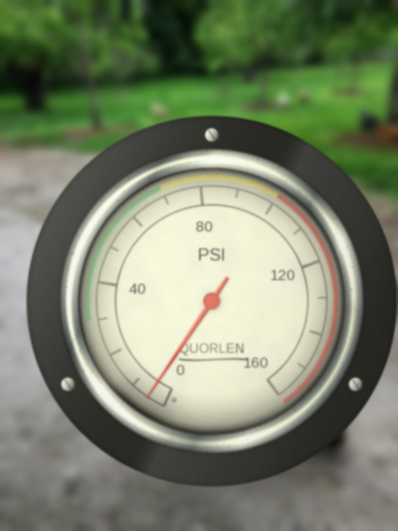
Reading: 5; psi
